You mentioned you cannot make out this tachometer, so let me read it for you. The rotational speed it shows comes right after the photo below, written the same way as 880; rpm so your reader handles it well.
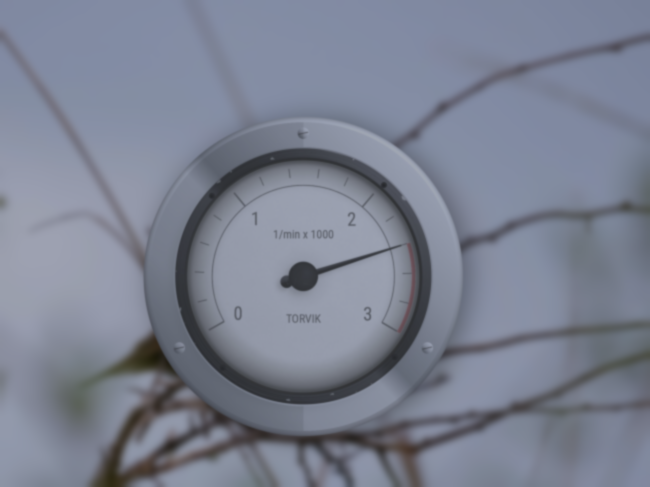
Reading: 2400; rpm
